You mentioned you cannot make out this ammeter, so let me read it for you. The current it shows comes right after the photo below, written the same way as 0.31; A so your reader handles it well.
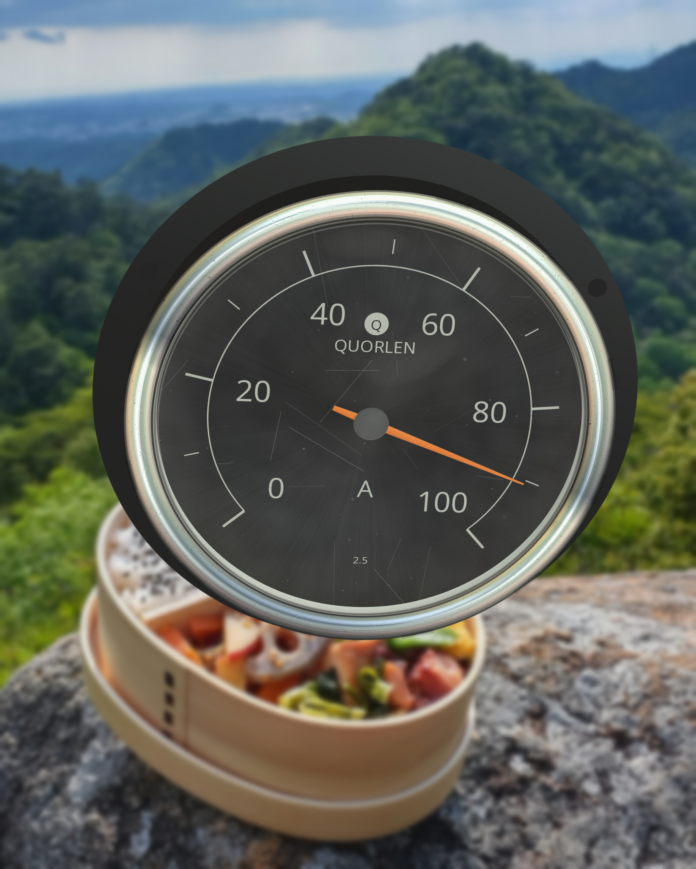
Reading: 90; A
